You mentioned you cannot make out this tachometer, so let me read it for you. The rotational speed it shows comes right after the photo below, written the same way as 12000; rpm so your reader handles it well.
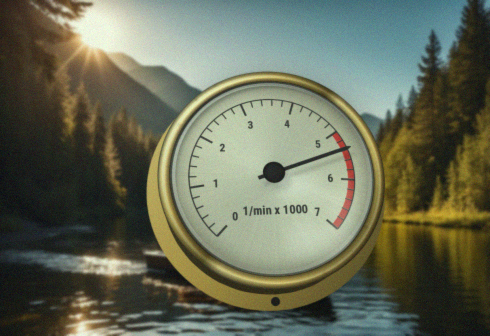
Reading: 5400; rpm
